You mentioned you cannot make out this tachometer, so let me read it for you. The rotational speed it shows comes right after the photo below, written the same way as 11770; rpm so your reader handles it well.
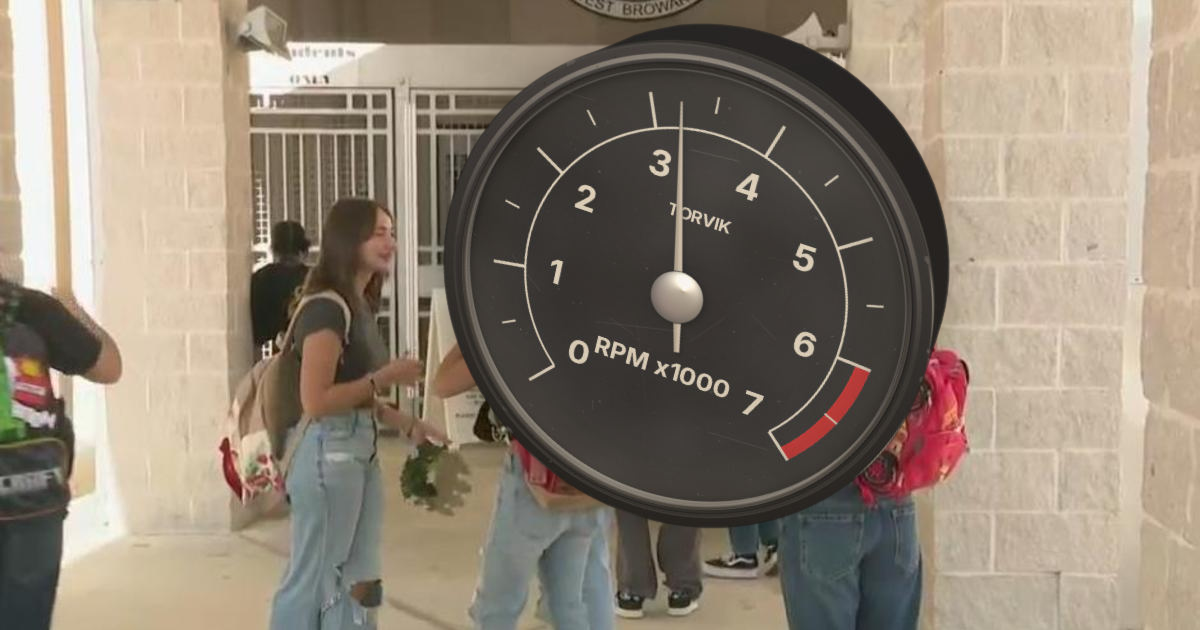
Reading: 3250; rpm
